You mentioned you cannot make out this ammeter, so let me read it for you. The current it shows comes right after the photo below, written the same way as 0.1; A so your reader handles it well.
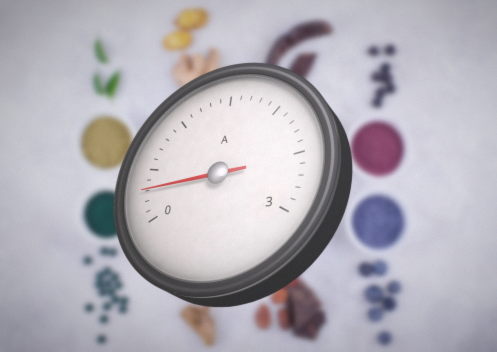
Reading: 0.3; A
